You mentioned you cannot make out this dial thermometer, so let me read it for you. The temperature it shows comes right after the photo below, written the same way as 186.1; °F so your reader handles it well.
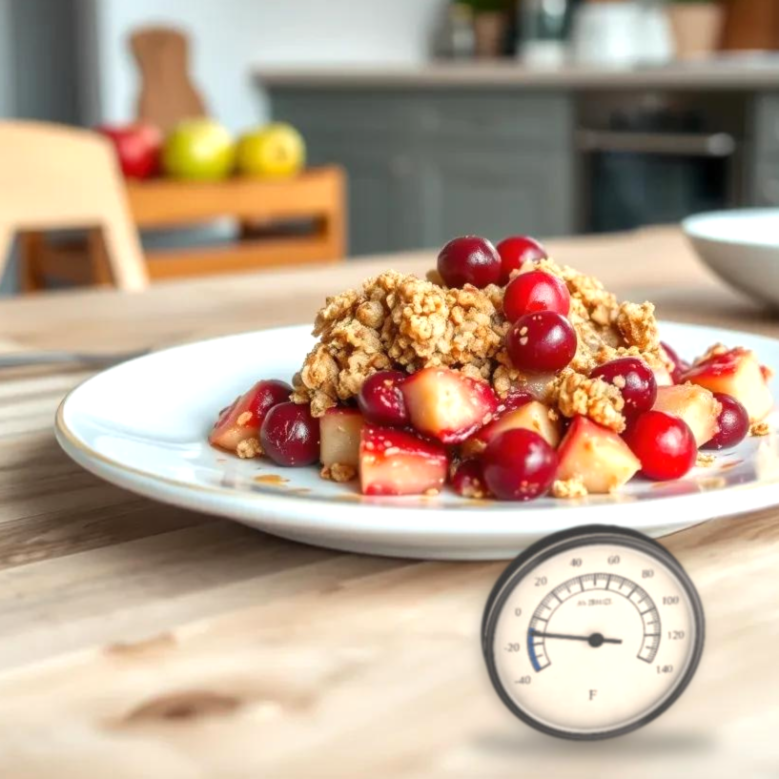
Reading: -10; °F
